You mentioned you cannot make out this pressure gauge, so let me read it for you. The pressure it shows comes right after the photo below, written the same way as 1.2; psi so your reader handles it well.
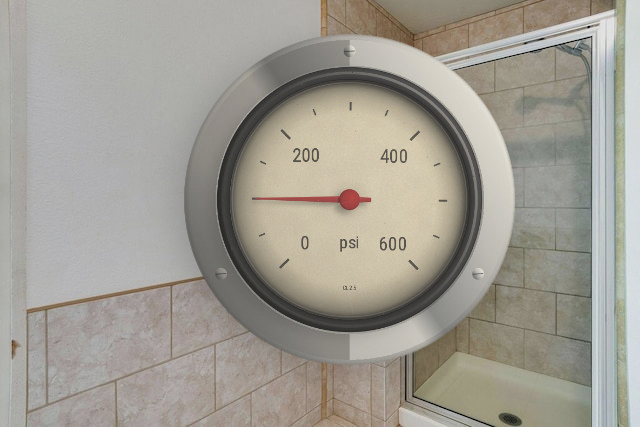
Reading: 100; psi
